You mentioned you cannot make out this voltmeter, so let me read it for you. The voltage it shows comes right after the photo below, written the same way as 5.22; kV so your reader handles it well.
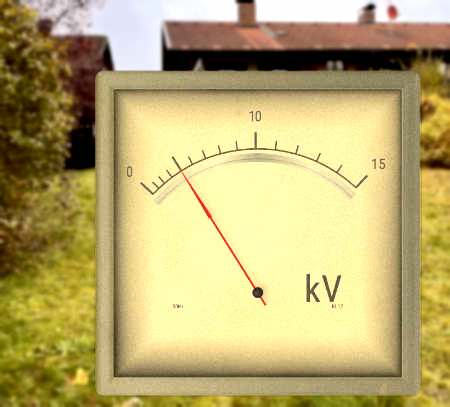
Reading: 5; kV
